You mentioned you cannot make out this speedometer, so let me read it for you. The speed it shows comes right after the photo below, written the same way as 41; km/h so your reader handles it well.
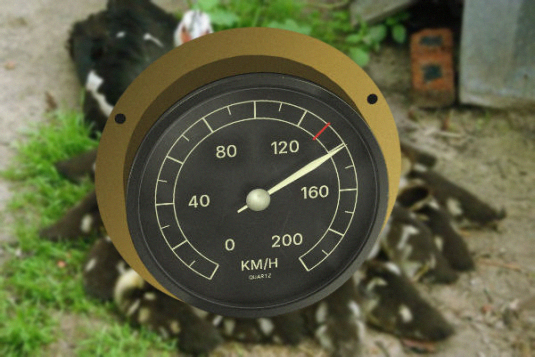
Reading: 140; km/h
